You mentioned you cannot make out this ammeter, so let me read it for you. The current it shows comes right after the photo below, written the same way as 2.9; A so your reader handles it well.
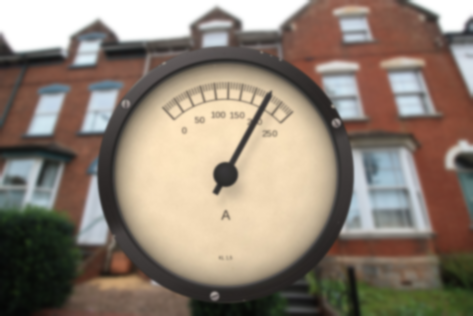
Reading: 200; A
